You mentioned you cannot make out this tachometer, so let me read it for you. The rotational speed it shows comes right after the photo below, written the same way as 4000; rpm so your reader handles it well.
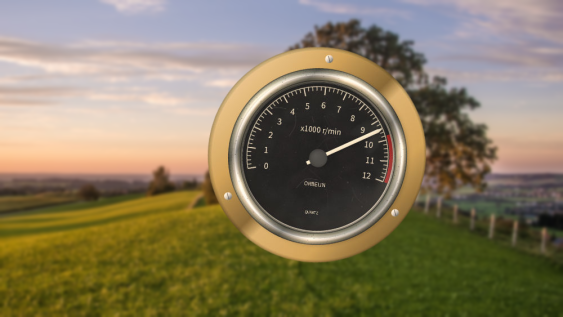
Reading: 9400; rpm
